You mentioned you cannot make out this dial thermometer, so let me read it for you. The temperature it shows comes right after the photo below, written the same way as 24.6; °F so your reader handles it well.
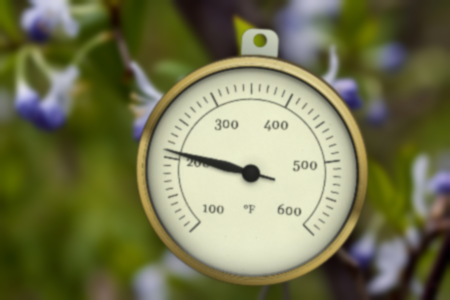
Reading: 210; °F
